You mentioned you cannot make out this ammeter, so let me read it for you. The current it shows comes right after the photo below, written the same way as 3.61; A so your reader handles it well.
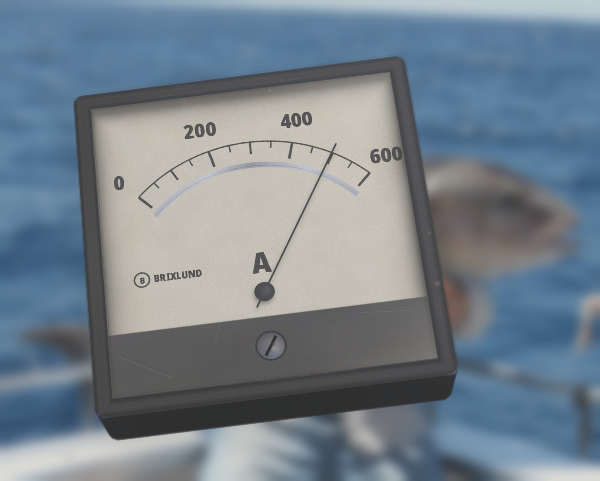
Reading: 500; A
